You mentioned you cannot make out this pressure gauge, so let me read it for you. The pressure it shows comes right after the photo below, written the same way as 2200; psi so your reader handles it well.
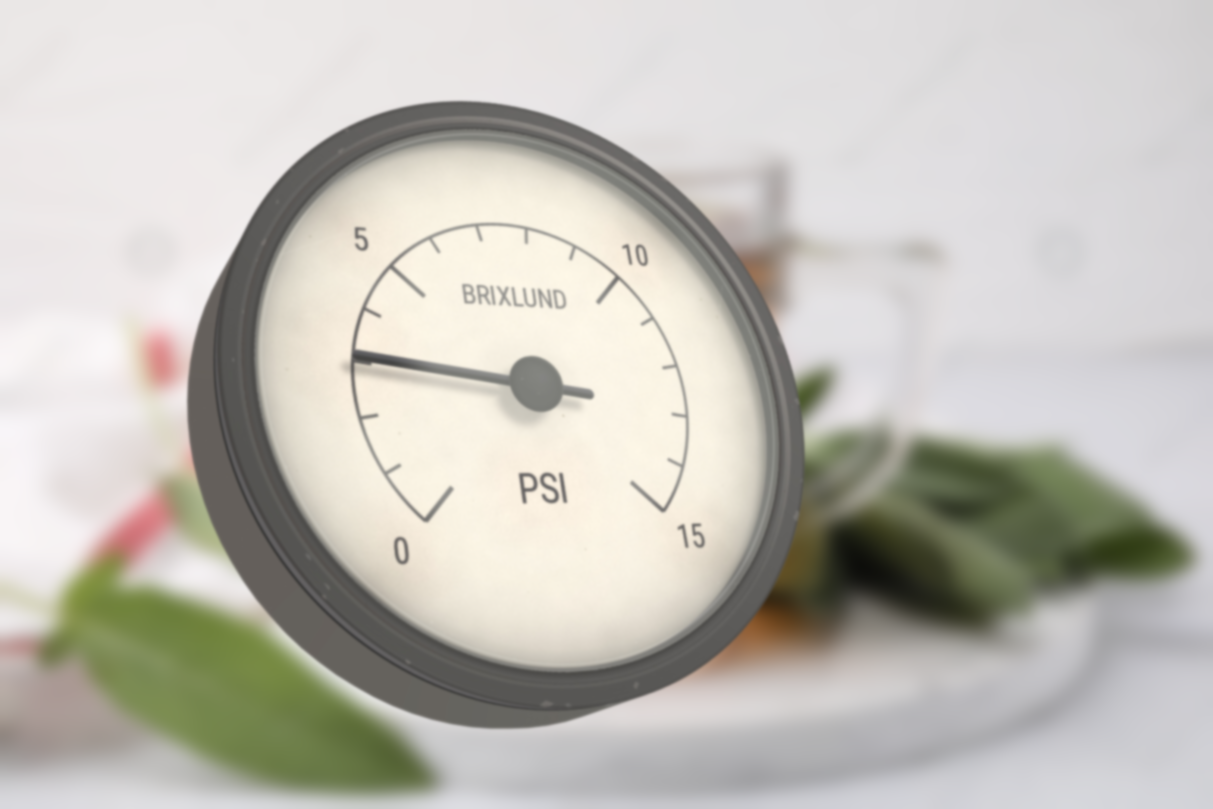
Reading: 3; psi
